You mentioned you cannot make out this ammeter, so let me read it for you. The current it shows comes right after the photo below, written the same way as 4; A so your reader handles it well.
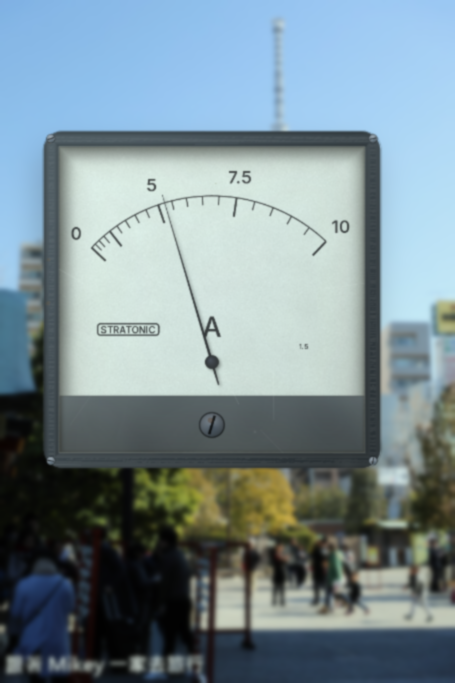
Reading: 5.25; A
